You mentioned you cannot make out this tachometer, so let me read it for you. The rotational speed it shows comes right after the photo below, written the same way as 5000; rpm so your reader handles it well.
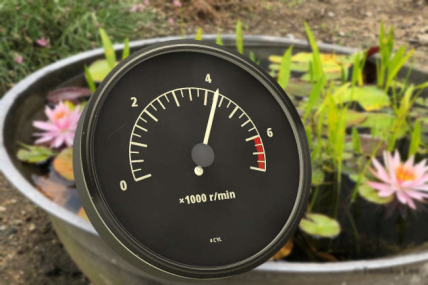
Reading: 4250; rpm
